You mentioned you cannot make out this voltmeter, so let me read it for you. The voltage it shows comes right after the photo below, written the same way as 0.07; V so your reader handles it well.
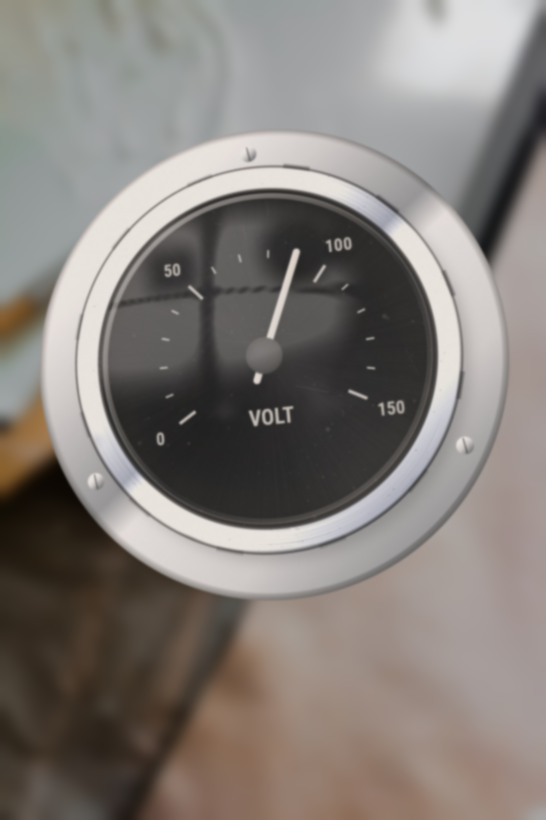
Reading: 90; V
